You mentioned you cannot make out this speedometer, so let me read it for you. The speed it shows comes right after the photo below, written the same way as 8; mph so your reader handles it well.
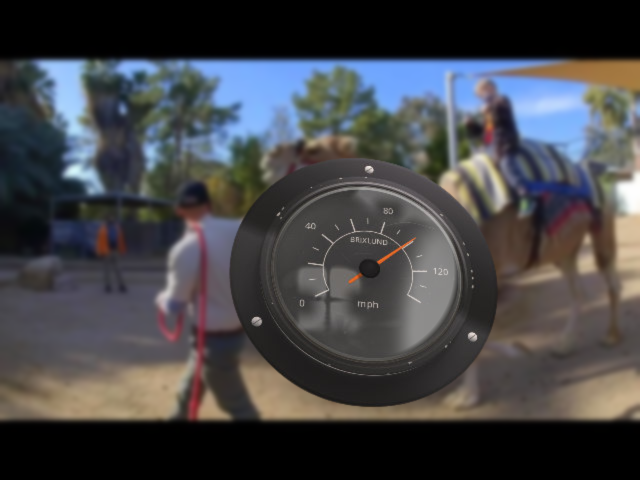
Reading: 100; mph
